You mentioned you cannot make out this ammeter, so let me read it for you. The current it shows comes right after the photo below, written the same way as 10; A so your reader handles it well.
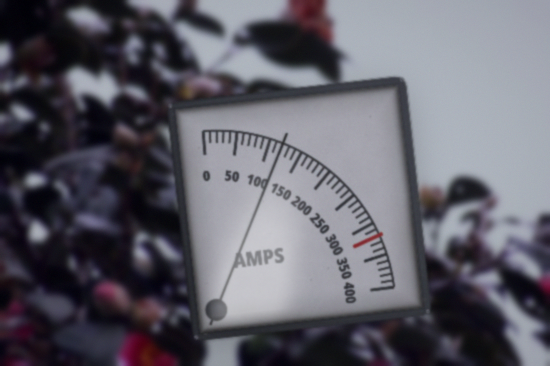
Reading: 120; A
